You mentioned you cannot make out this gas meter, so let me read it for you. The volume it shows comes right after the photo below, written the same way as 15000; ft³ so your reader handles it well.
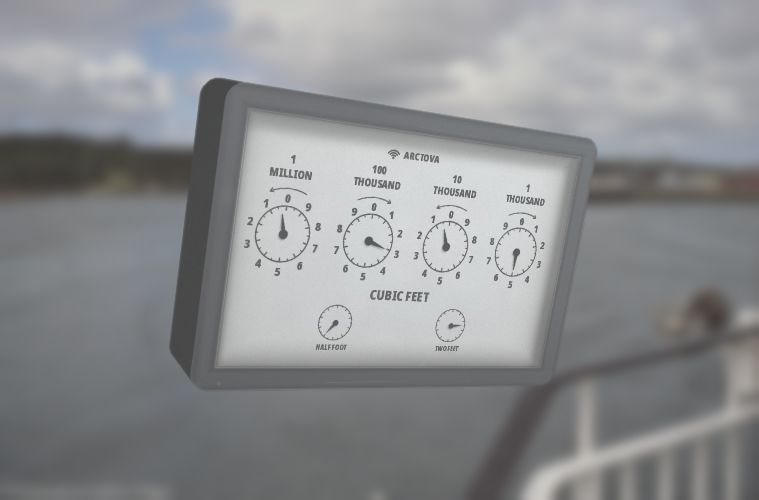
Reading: 30500; ft³
